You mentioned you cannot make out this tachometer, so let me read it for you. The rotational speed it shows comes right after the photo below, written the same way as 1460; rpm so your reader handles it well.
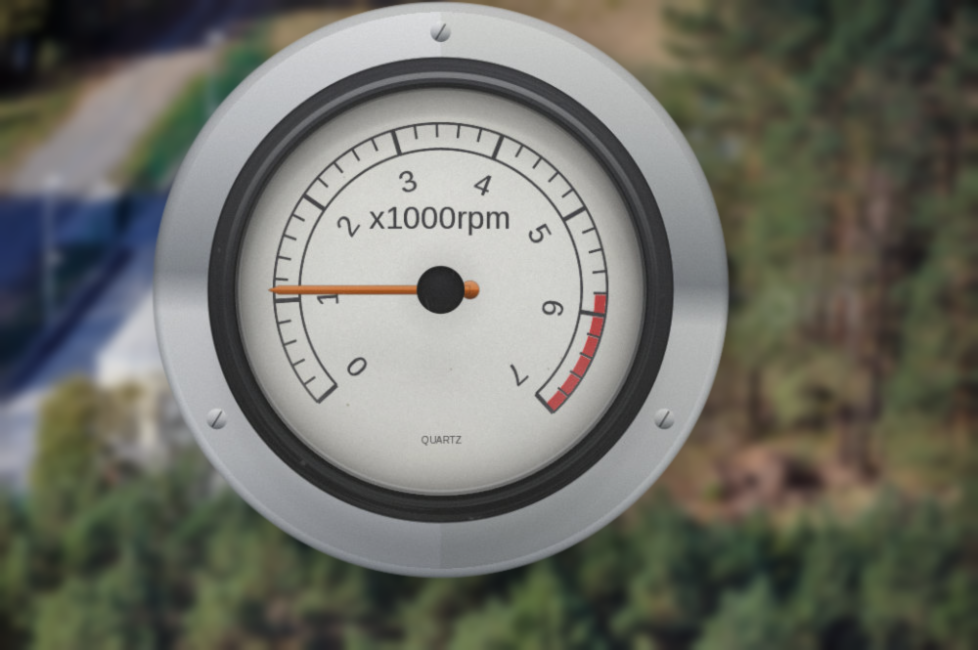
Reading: 1100; rpm
